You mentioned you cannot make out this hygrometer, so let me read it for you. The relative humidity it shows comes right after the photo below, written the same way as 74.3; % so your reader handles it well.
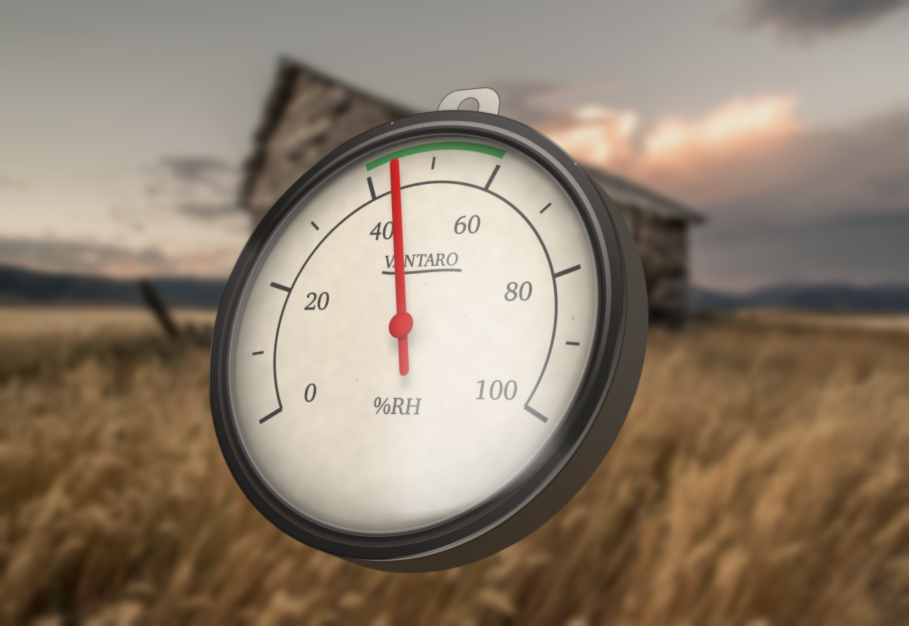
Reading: 45; %
